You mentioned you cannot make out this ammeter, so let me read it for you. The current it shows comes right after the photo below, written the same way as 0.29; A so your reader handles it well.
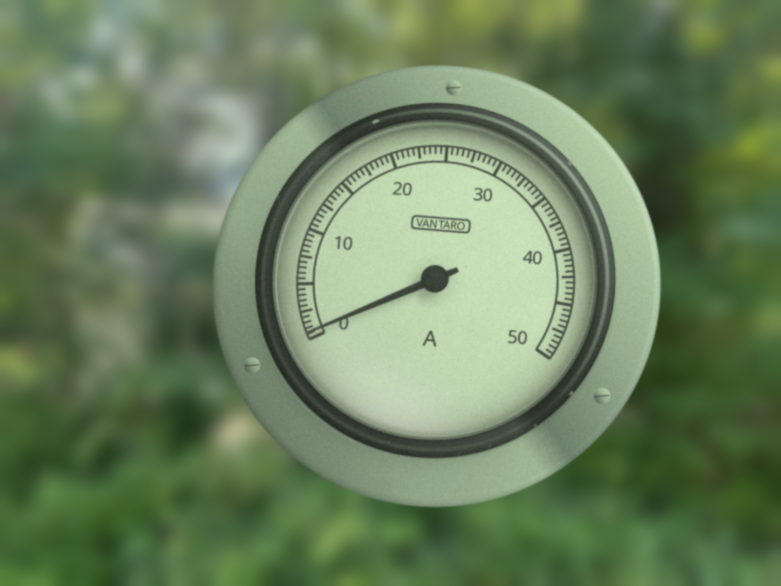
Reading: 0.5; A
